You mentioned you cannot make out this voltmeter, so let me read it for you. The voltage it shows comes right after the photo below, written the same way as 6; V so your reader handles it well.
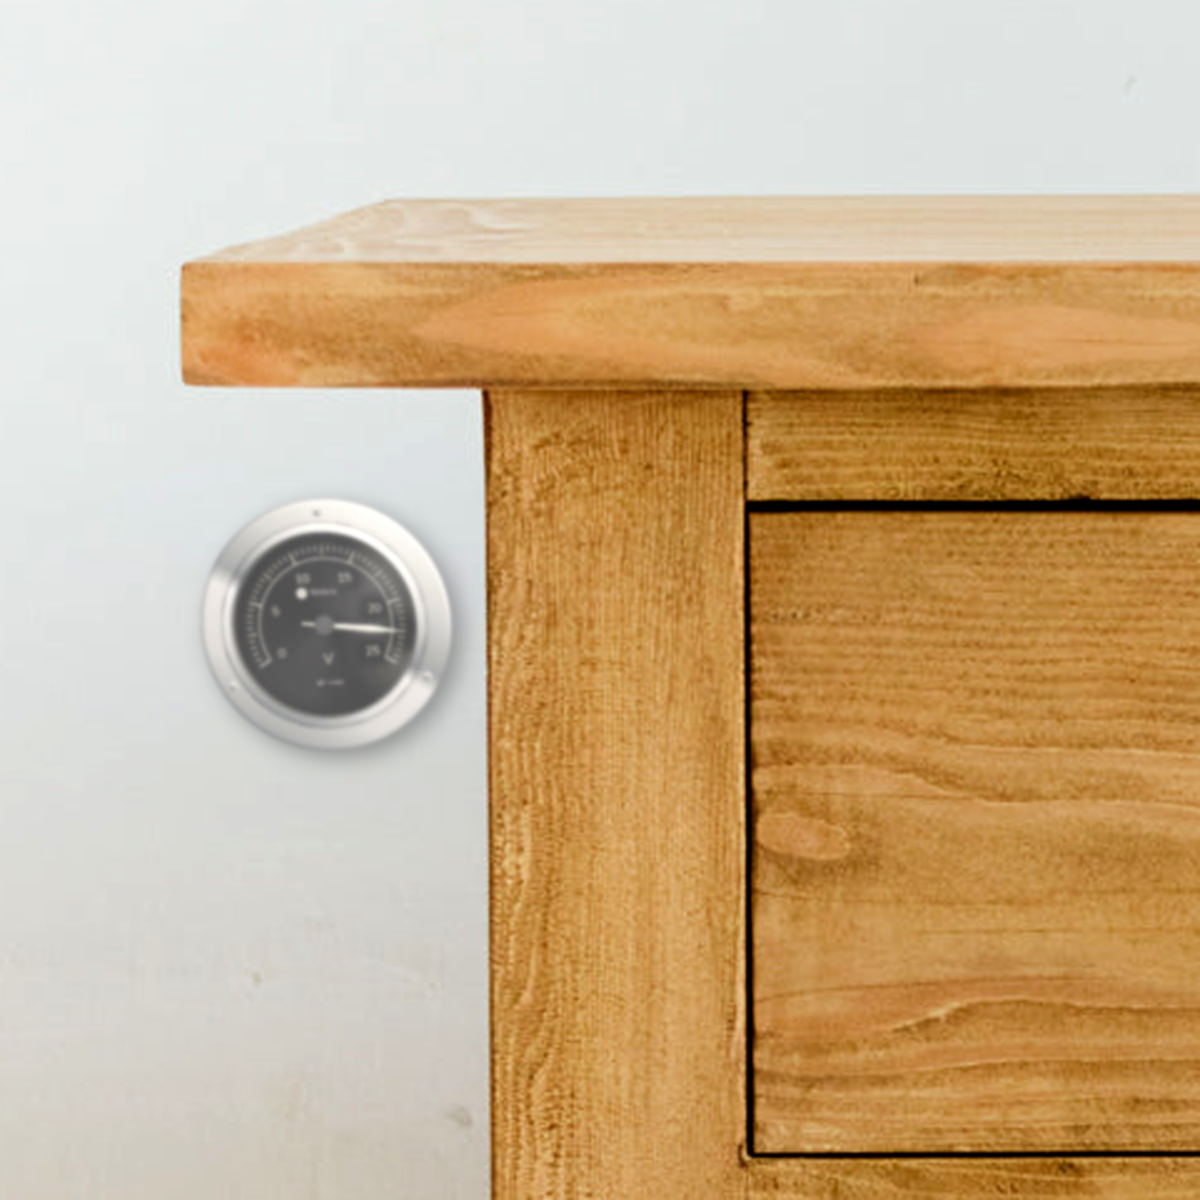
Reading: 22.5; V
